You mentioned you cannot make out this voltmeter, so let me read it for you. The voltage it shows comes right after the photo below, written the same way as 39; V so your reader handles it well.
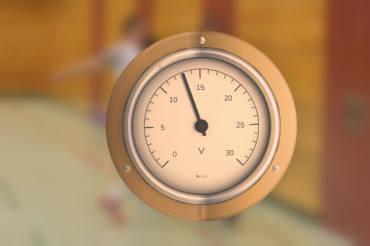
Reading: 13; V
